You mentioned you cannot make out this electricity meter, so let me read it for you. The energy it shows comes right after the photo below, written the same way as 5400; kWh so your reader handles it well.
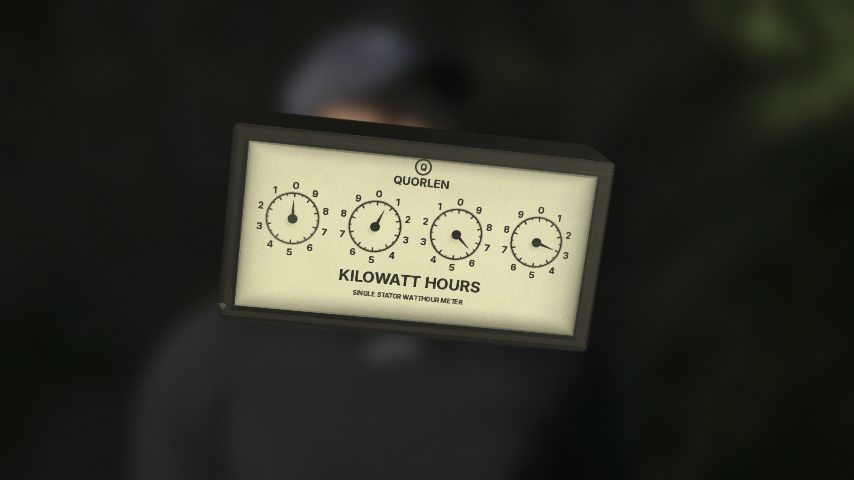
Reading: 63; kWh
